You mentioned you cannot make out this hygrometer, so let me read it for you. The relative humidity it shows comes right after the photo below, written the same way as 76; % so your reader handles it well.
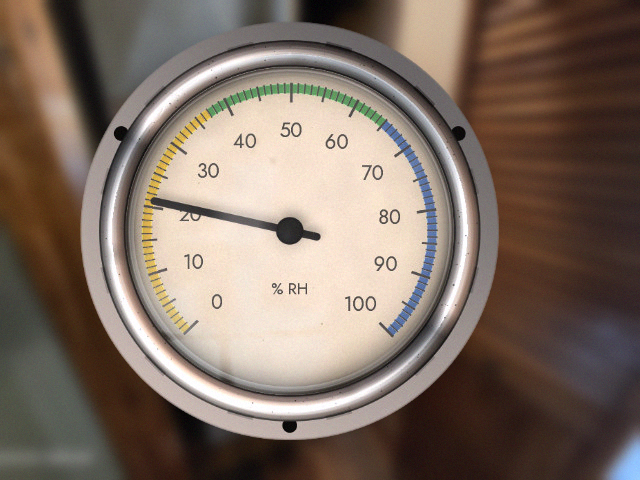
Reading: 21; %
